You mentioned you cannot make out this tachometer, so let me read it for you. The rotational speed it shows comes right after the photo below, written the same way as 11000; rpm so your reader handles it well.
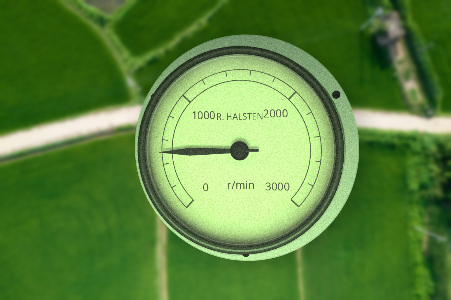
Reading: 500; rpm
